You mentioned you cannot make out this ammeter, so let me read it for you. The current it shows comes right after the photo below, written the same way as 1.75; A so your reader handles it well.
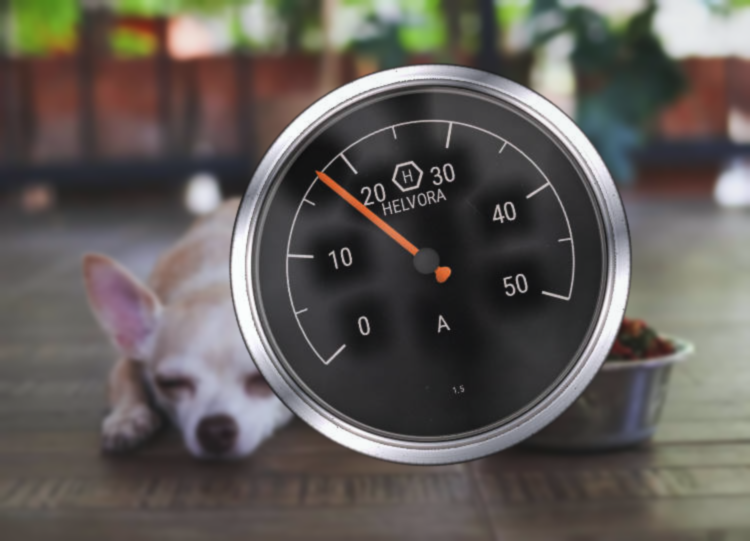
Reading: 17.5; A
